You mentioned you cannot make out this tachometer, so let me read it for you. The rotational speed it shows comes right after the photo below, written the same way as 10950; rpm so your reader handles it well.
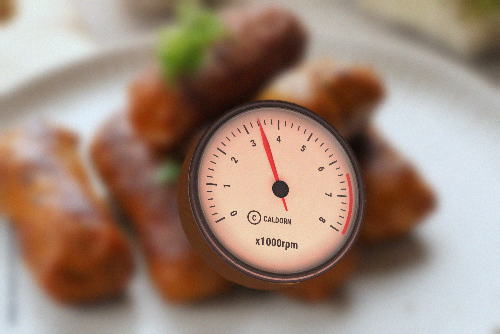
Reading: 3400; rpm
